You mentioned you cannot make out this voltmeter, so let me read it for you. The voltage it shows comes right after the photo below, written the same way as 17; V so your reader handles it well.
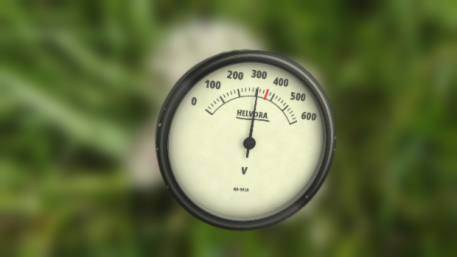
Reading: 300; V
